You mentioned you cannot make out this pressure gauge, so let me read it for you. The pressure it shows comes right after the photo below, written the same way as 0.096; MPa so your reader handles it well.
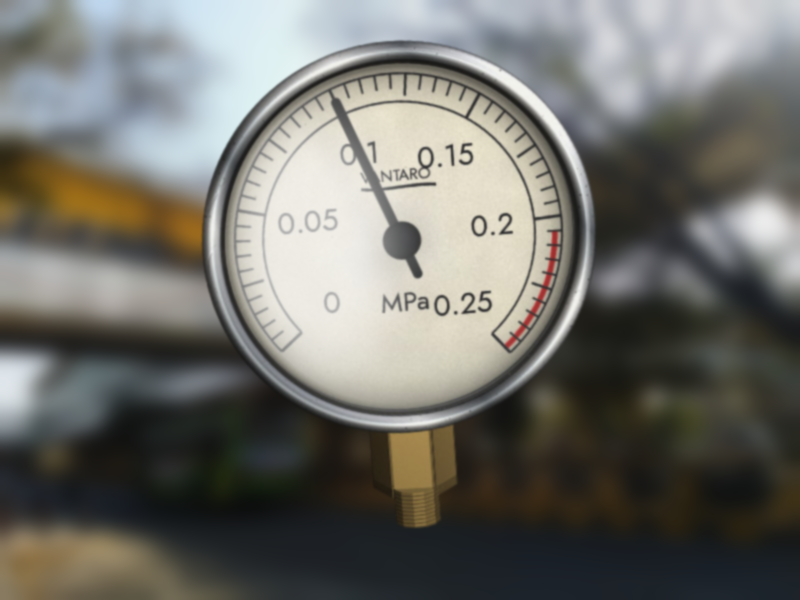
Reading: 0.1; MPa
